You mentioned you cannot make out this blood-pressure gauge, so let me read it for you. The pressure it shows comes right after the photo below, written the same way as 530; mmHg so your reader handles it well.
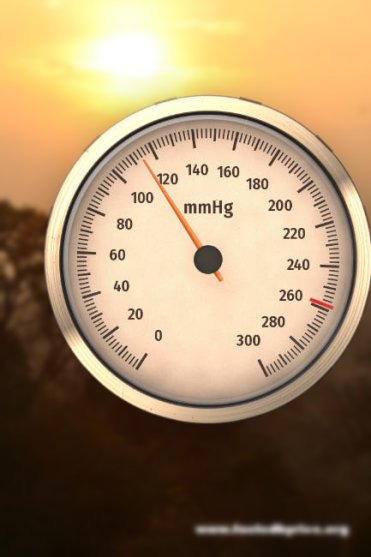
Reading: 114; mmHg
